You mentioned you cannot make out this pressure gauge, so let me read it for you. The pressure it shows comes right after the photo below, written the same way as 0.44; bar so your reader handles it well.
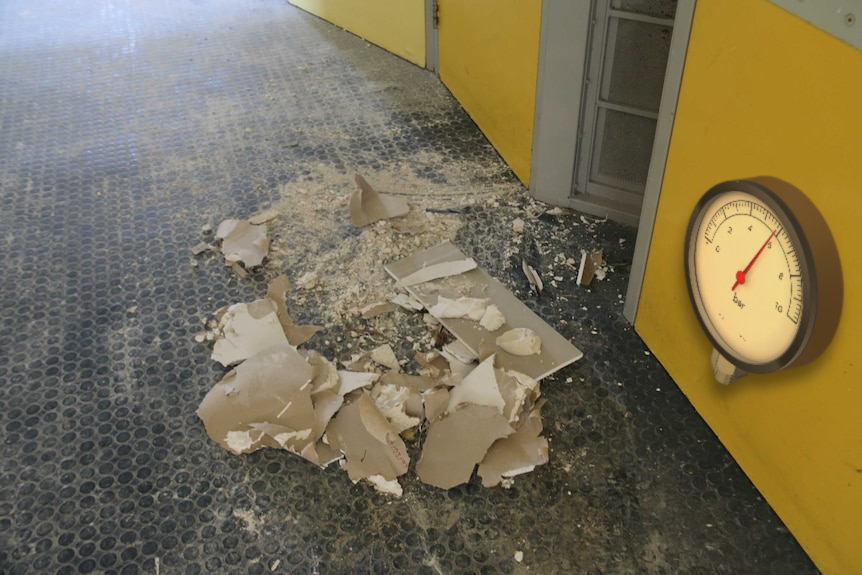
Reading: 6; bar
